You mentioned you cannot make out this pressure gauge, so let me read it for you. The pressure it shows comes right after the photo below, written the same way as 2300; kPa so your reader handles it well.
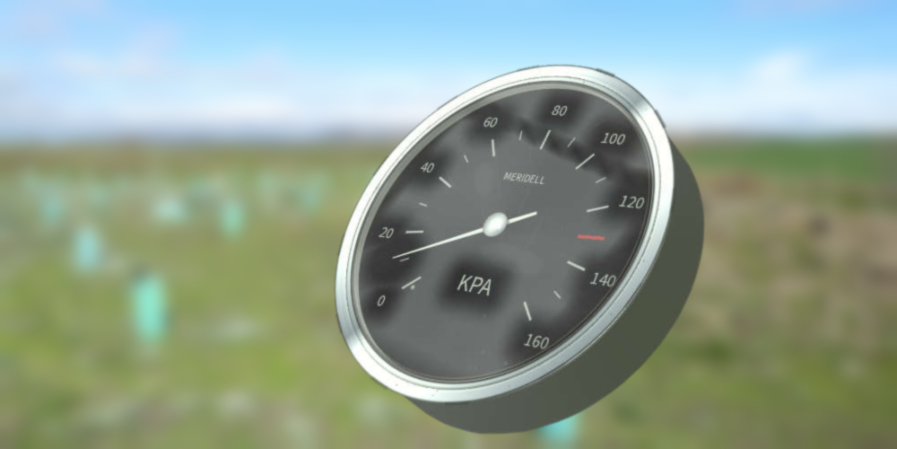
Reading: 10; kPa
